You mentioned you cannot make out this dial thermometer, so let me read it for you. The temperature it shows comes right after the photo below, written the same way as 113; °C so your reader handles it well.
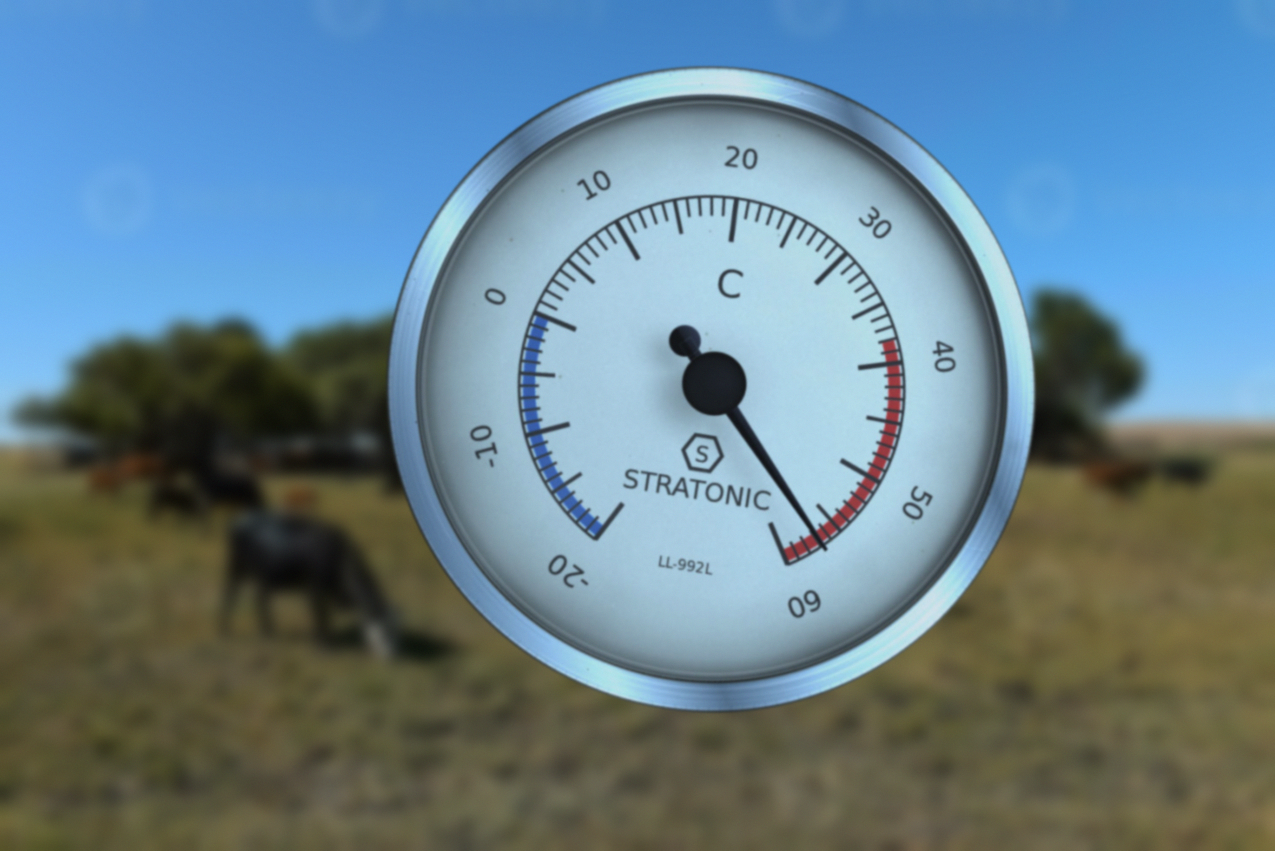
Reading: 57; °C
